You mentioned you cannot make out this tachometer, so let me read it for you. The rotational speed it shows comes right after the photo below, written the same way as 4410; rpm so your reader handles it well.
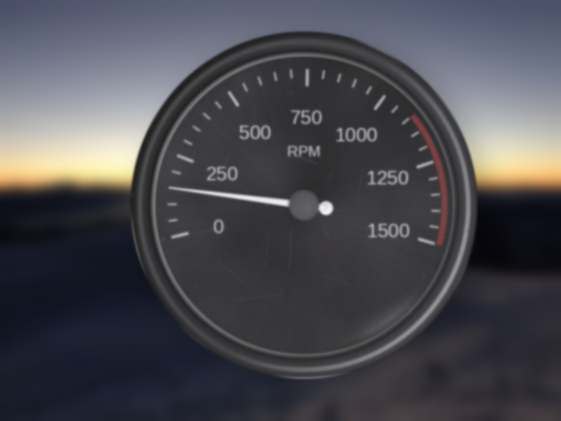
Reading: 150; rpm
